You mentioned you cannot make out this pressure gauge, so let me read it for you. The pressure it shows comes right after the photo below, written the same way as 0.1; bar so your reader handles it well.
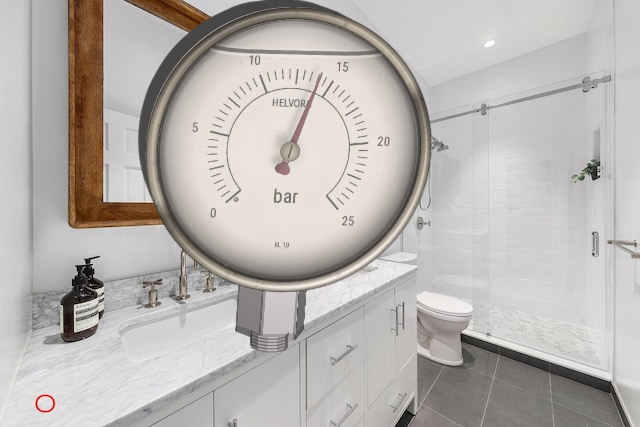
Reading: 14; bar
